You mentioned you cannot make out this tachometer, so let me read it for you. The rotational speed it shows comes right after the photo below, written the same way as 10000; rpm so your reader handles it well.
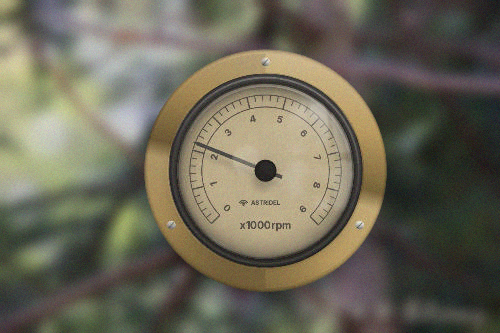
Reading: 2200; rpm
